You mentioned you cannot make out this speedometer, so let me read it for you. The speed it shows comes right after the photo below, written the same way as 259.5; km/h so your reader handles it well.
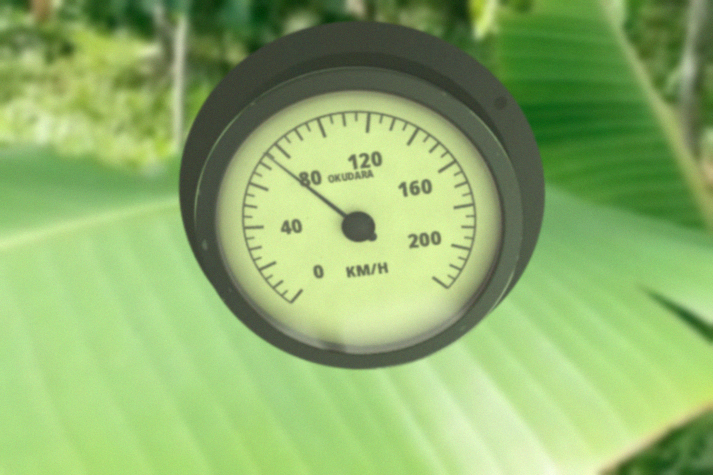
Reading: 75; km/h
